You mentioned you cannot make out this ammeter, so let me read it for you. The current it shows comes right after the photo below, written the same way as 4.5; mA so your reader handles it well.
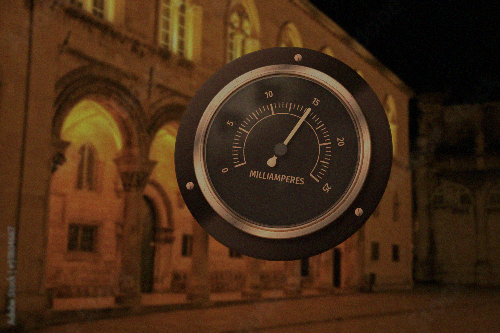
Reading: 15; mA
